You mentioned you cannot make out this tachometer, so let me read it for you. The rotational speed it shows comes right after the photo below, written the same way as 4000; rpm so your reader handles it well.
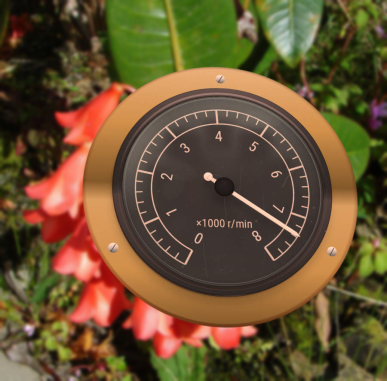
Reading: 7400; rpm
